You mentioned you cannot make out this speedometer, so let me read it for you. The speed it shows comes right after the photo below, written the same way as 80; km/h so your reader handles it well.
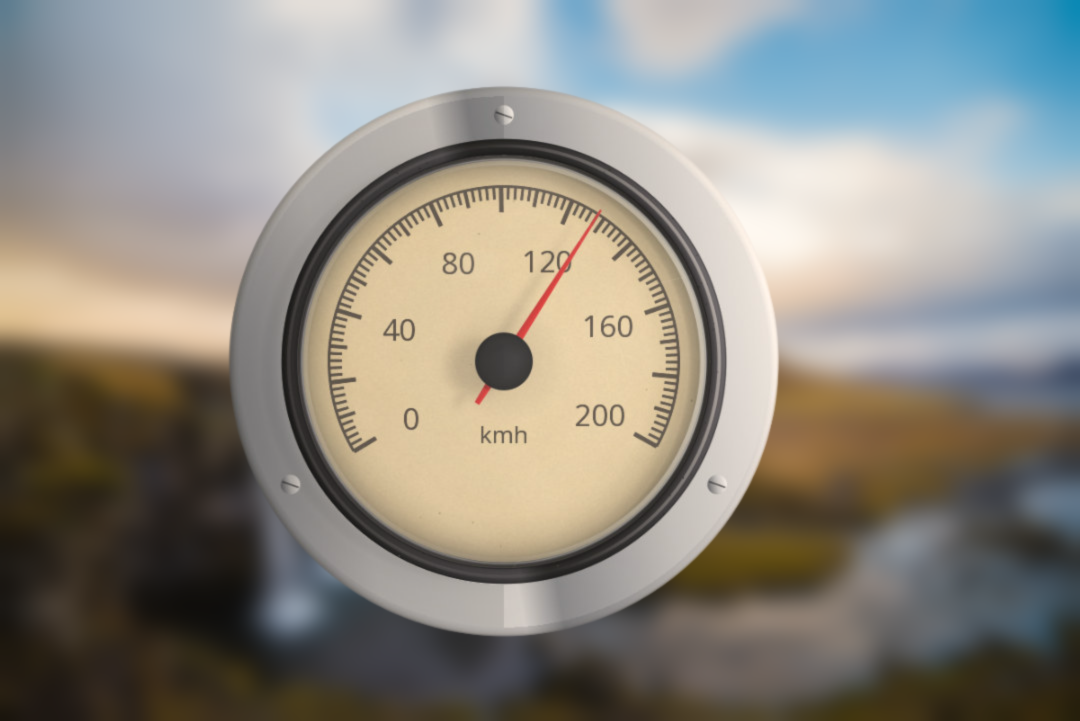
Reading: 128; km/h
